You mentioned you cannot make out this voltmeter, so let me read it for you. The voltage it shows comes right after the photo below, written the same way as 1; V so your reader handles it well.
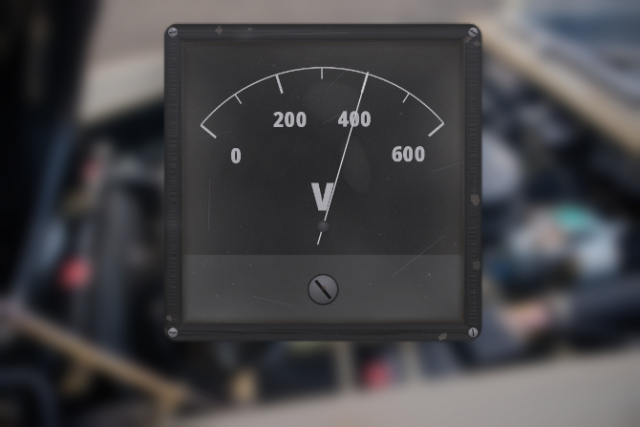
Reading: 400; V
